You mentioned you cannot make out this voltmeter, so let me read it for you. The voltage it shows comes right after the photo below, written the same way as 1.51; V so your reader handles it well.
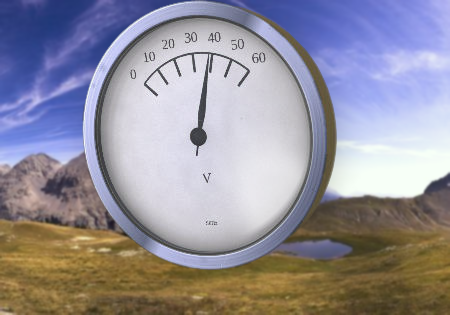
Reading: 40; V
